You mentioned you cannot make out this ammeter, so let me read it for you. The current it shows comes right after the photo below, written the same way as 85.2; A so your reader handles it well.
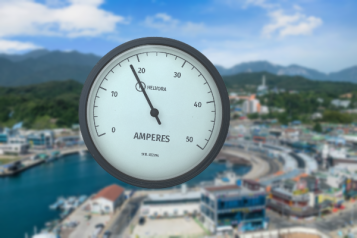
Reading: 18; A
